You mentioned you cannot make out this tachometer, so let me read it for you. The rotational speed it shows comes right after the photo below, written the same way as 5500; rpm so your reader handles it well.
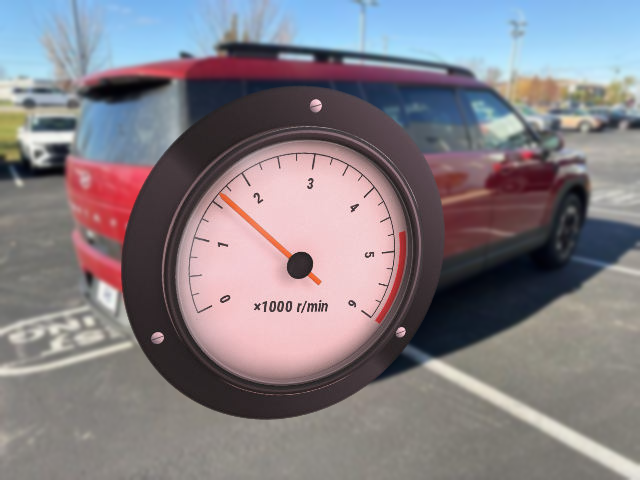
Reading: 1625; rpm
